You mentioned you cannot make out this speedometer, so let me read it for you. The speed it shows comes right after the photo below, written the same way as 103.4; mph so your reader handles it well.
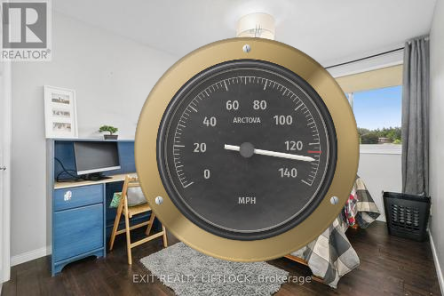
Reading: 128; mph
